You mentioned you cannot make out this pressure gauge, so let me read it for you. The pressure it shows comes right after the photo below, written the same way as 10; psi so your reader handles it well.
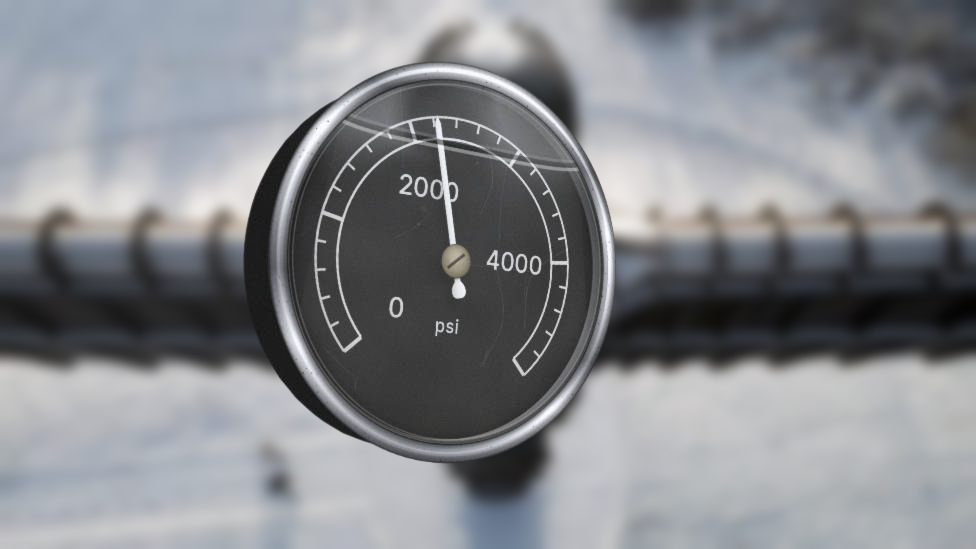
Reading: 2200; psi
